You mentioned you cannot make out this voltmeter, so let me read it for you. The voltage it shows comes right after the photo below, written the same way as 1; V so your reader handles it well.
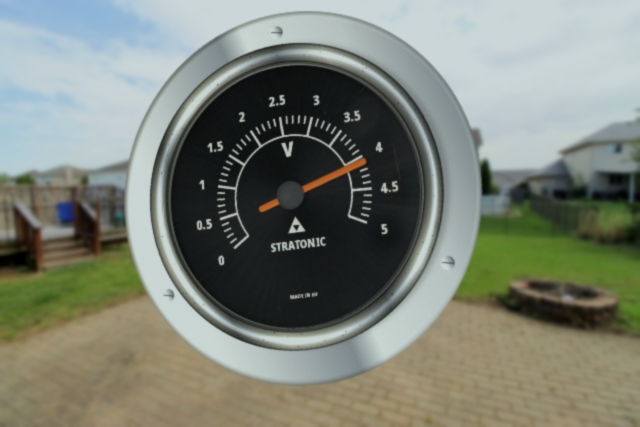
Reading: 4.1; V
